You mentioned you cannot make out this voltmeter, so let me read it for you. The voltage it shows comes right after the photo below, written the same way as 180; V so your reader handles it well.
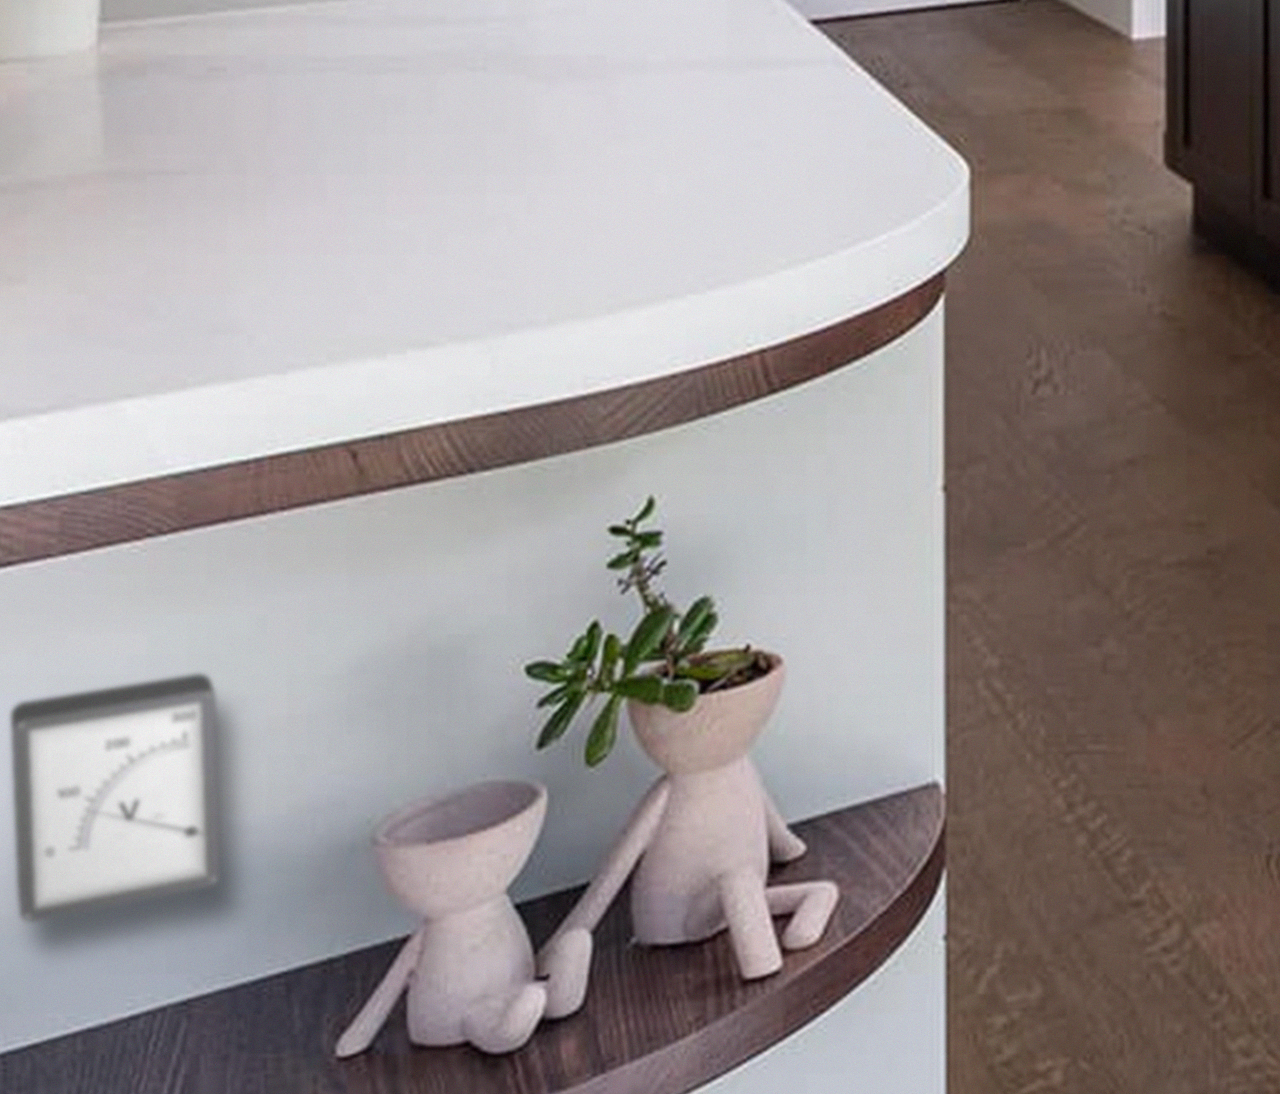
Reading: 80; V
